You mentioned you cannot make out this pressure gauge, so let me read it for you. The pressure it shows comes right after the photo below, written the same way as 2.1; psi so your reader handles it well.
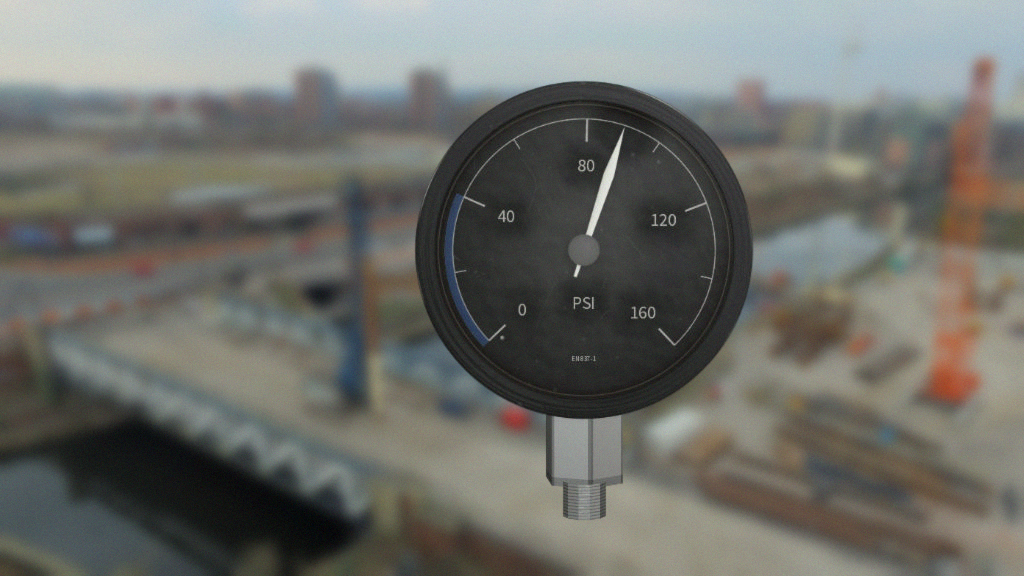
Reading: 90; psi
